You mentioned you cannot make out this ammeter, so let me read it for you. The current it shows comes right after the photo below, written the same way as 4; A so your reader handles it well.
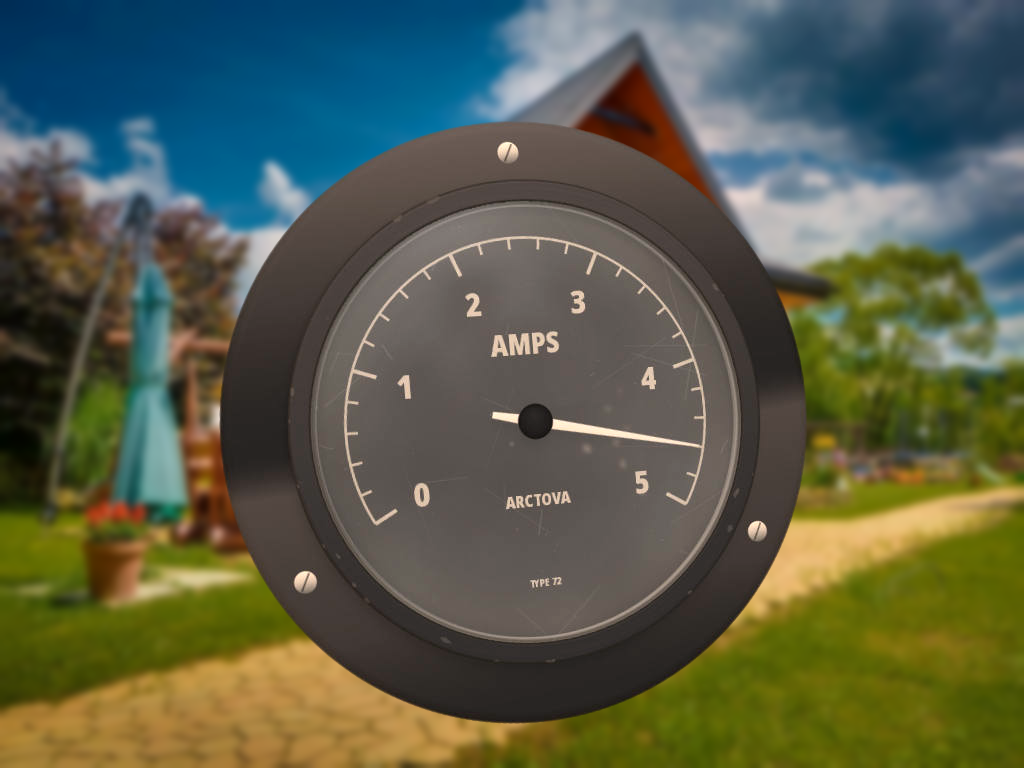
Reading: 4.6; A
